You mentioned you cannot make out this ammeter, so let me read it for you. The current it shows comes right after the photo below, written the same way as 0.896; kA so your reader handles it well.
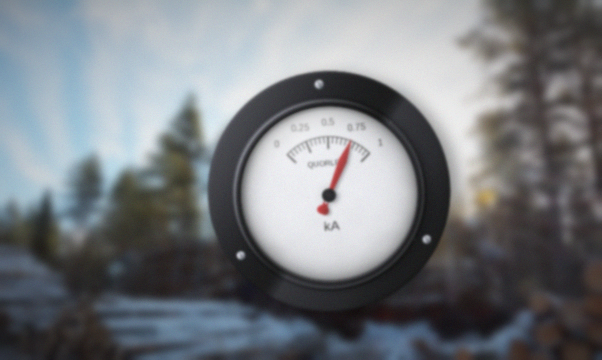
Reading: 0.75; kA
